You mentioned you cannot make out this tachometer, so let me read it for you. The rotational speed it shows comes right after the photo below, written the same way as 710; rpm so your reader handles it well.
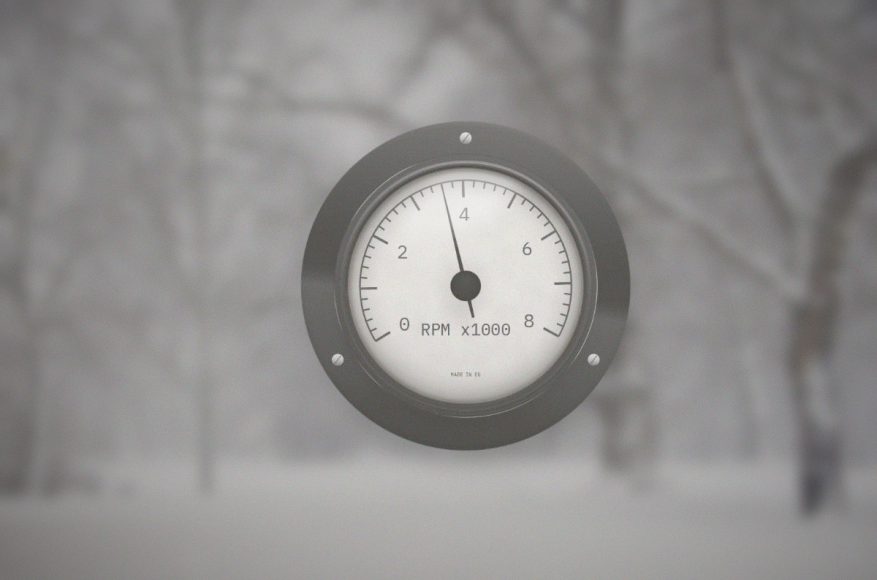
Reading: 3600; rpm
